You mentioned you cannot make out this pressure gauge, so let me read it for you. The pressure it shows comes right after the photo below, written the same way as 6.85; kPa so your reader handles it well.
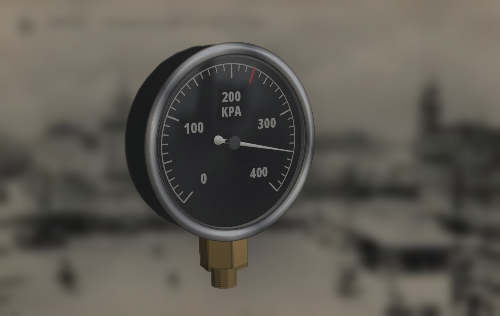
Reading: 350; kPa
